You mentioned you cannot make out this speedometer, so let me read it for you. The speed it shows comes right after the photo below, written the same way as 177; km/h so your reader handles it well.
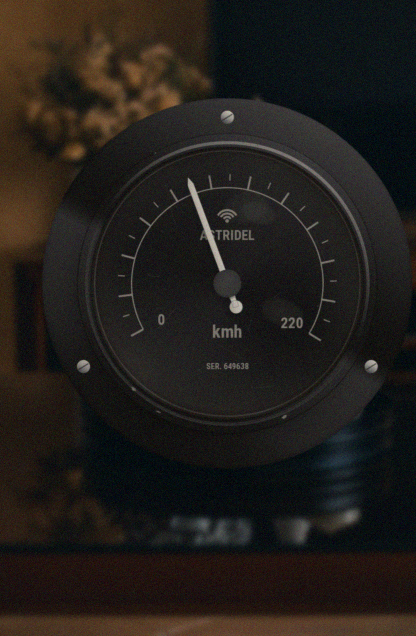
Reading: 90; km/h
